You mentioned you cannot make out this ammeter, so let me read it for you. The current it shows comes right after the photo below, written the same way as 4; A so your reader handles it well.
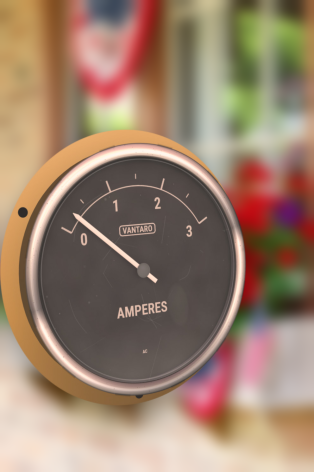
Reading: 0.25; A
